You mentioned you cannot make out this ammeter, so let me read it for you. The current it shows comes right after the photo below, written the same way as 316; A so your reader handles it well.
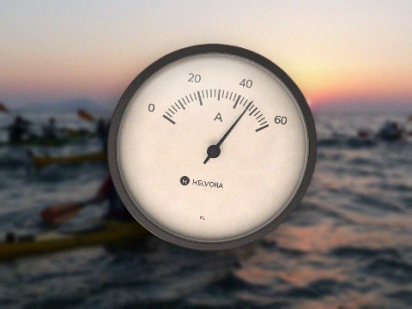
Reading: 46; A
